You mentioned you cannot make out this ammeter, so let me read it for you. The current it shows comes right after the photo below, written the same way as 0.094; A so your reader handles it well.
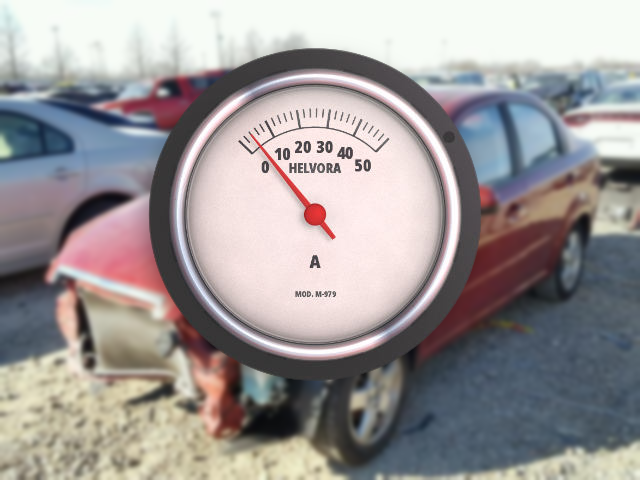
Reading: 4; A
